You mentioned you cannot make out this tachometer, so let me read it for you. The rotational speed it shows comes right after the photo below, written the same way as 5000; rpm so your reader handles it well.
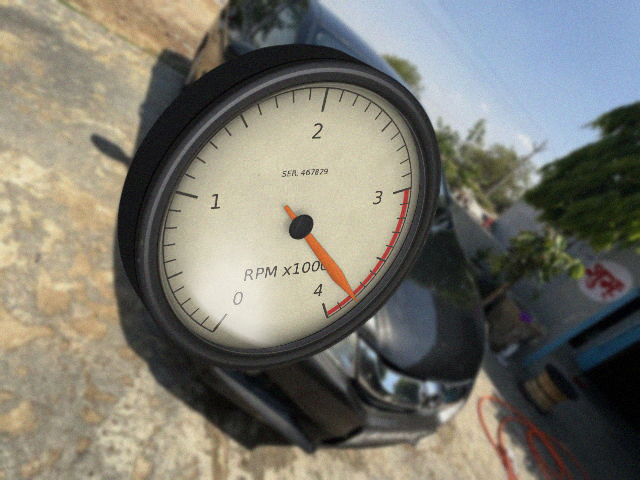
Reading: 3800; rpm
